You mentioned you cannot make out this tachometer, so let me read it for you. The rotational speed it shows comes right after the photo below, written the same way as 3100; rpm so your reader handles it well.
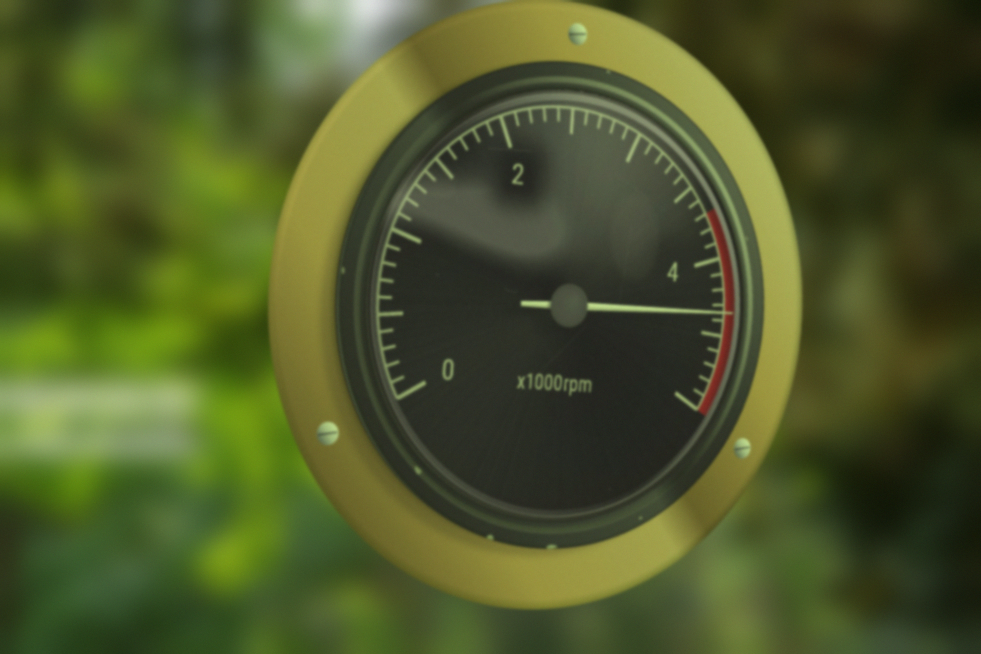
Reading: 4350; rpm
